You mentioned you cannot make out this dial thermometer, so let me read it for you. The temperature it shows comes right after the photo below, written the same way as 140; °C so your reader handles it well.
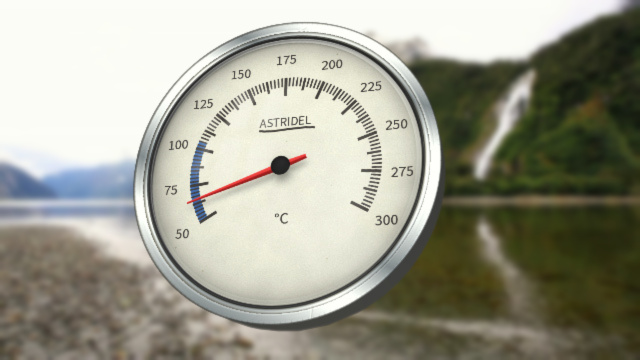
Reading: 62.5; °C
